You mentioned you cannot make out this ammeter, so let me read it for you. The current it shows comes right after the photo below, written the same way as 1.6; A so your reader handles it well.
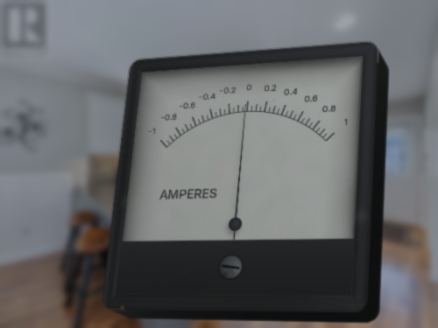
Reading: 0; A
